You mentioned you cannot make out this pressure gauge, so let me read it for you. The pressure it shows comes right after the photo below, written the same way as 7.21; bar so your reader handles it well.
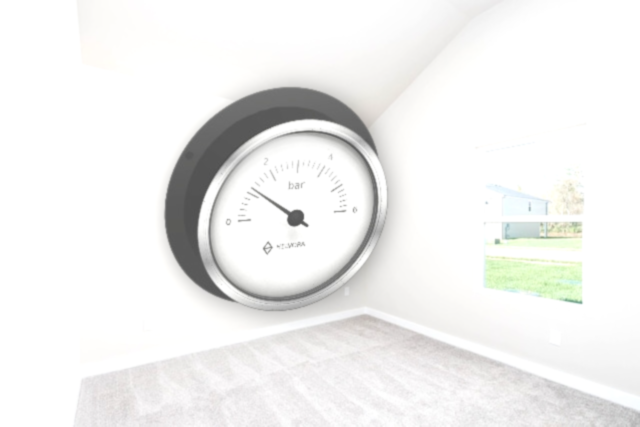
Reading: 1.2; bar
